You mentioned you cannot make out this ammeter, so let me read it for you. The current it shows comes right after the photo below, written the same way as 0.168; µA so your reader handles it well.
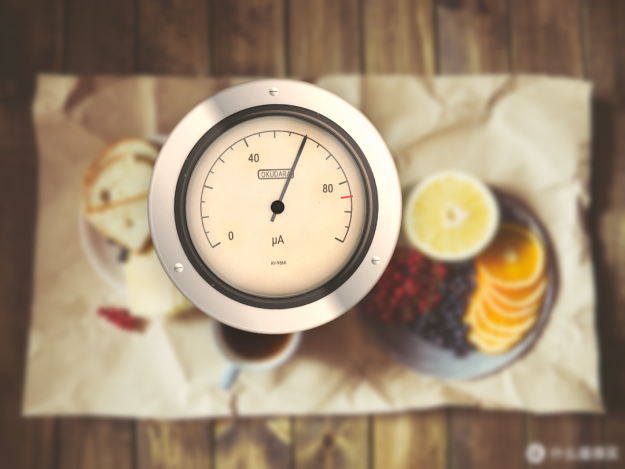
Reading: 60; µA
